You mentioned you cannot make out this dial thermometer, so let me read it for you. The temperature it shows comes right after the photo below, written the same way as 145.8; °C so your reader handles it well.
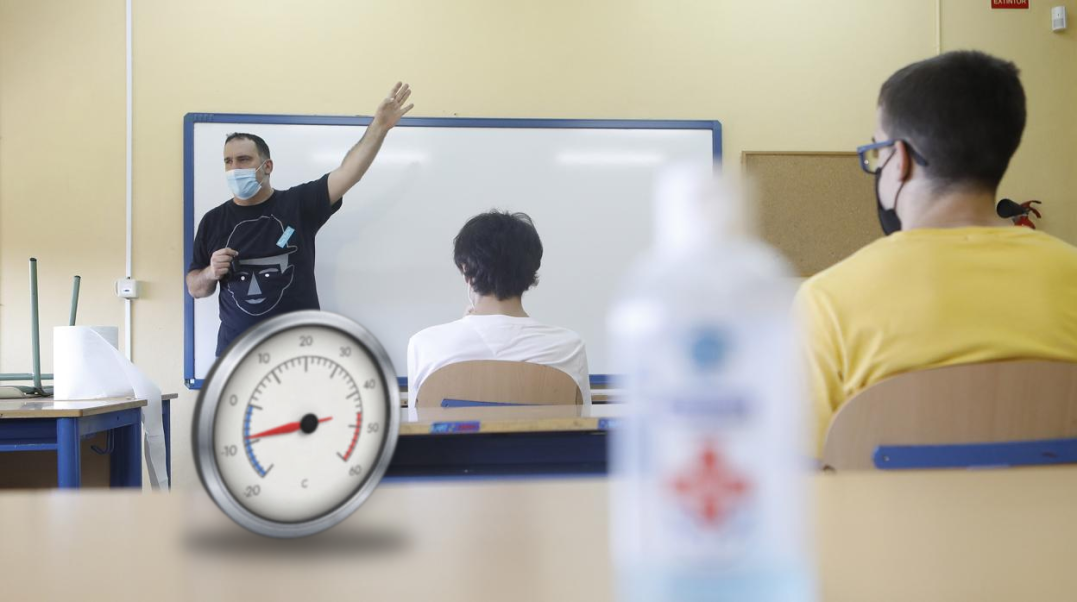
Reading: -8; °C
